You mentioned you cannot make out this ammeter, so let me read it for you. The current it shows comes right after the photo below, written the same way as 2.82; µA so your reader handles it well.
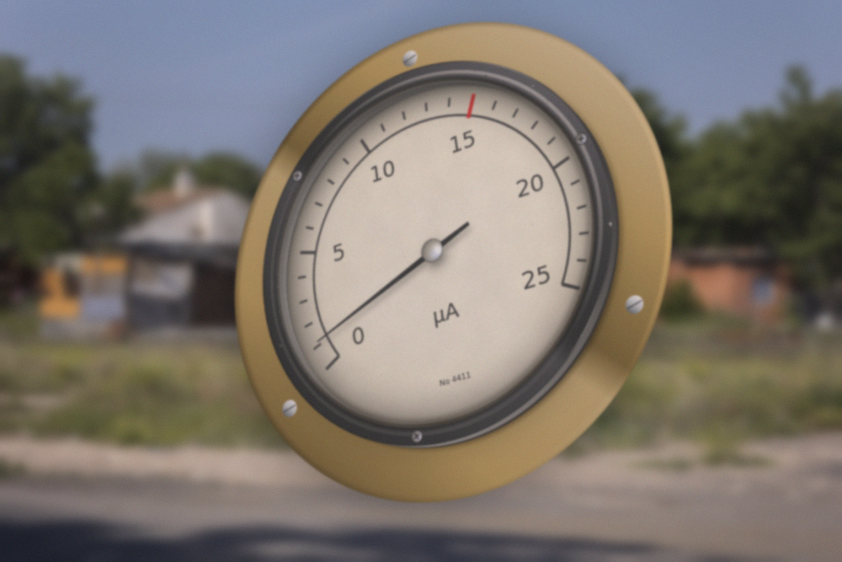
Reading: 1; µA
